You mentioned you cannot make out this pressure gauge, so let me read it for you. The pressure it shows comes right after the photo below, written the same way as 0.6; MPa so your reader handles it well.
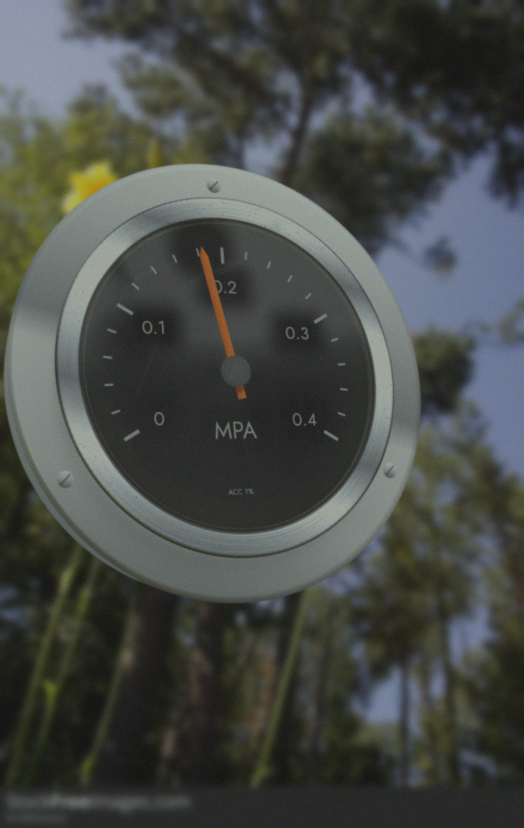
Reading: 0.18; MPa
